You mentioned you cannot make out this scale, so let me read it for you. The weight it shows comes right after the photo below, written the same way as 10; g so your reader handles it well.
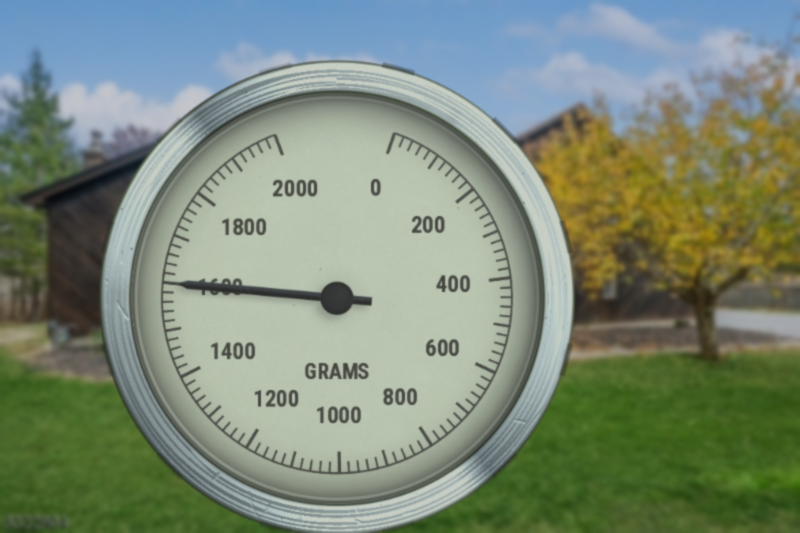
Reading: 1600; g
